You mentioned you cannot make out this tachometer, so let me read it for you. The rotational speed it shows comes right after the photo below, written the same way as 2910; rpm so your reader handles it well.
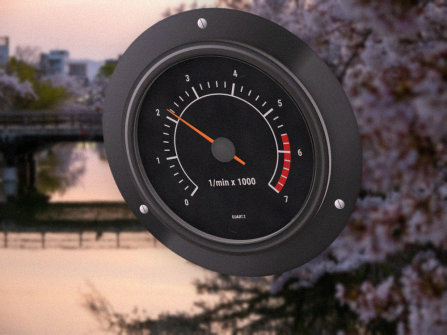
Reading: 2200; rpm
